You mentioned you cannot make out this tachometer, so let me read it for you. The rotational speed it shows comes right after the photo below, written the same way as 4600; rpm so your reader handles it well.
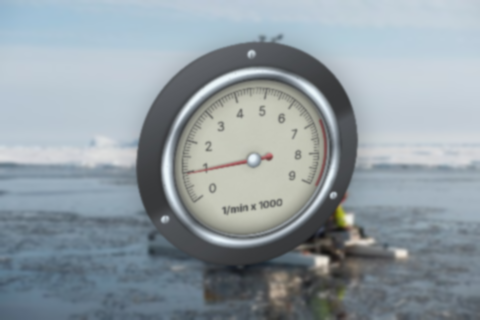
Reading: 1000; rpm
